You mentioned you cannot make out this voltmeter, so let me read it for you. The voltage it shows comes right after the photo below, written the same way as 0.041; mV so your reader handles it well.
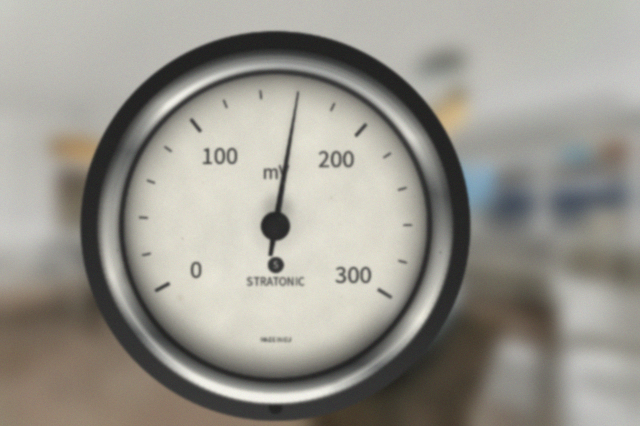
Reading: 160; mV
